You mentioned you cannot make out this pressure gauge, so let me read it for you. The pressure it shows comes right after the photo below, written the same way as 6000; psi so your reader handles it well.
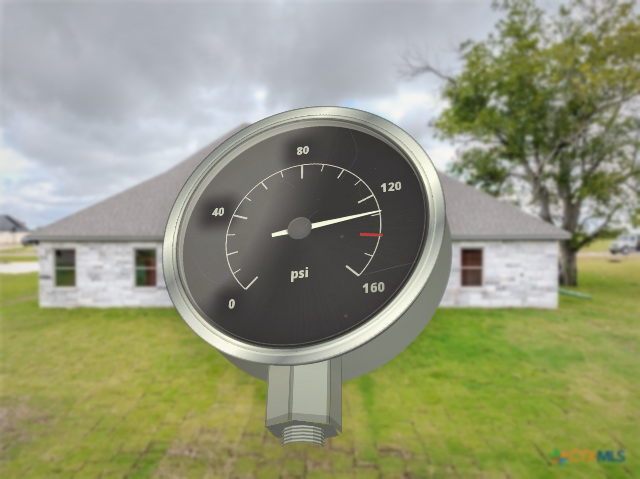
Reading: 130; psi
